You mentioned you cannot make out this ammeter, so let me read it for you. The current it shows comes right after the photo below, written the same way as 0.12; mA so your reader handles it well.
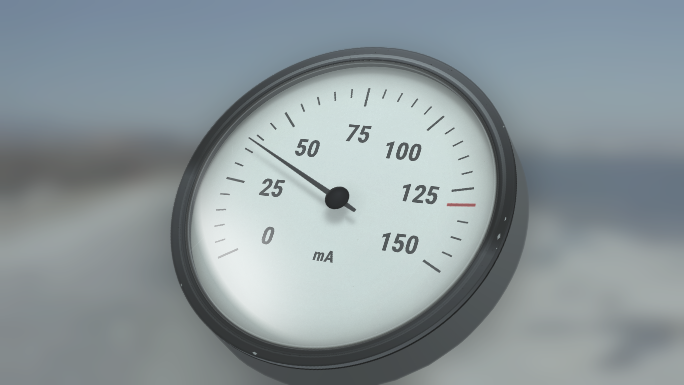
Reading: 37.5; mA
